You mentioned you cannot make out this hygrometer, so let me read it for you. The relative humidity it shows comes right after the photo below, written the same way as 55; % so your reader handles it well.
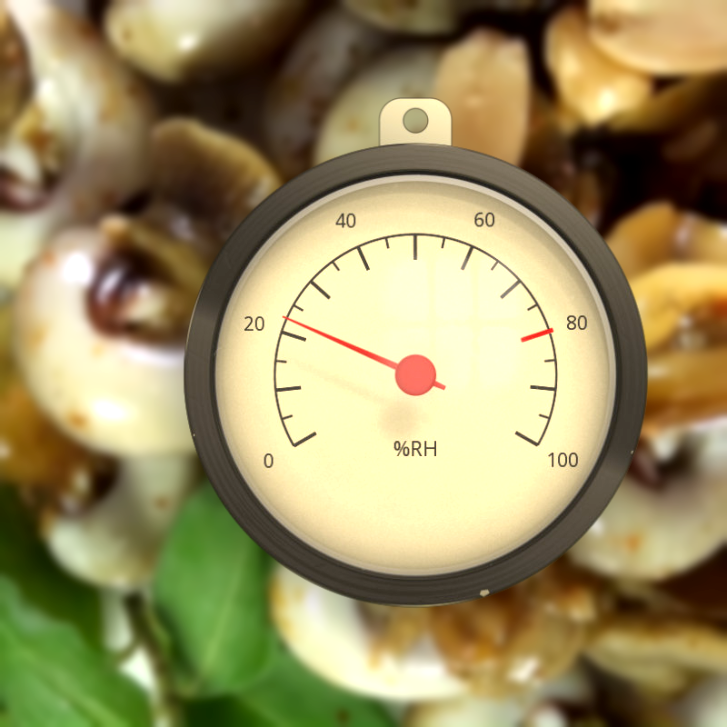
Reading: 22.5; %
